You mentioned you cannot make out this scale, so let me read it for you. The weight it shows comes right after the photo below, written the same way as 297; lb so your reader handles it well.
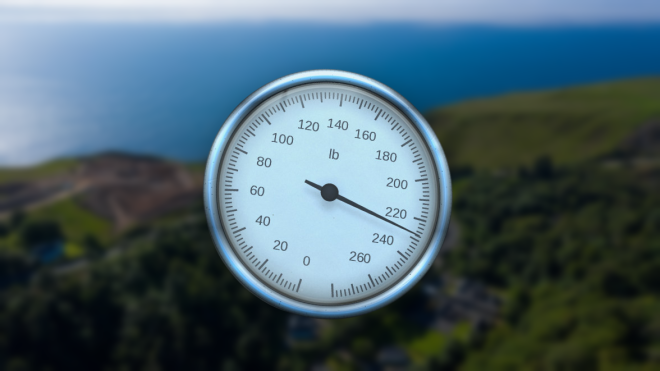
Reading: 228; lb
